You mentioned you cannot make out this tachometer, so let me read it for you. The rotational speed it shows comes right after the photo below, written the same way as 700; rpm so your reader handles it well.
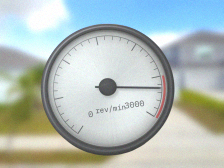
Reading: 2650; rpm
